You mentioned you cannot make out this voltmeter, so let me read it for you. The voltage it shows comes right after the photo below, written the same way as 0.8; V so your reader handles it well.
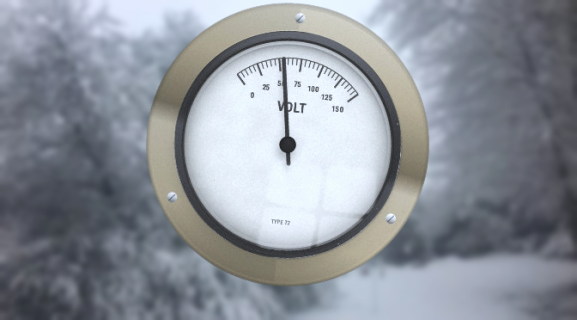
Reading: 55; V
